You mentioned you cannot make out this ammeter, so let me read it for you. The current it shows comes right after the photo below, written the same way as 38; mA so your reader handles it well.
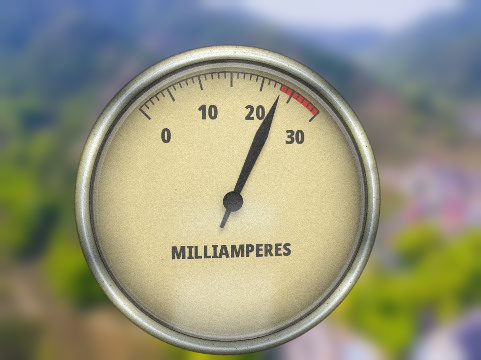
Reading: 23; mA
